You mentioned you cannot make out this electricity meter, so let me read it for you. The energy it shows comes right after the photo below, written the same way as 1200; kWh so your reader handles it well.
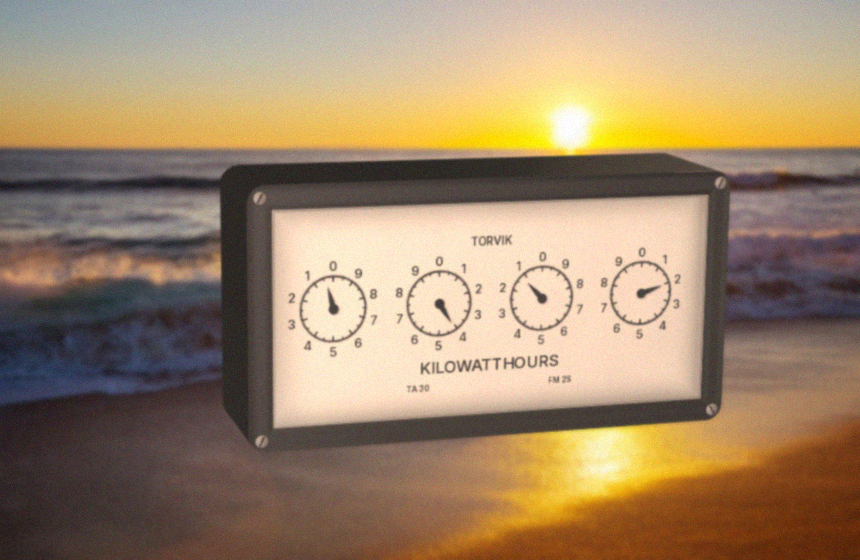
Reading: 412; kWh
